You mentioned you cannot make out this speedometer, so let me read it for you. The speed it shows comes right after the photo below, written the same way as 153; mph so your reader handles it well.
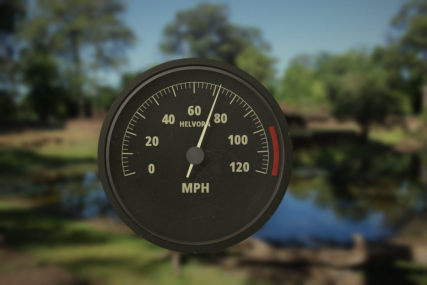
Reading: 72; mph
